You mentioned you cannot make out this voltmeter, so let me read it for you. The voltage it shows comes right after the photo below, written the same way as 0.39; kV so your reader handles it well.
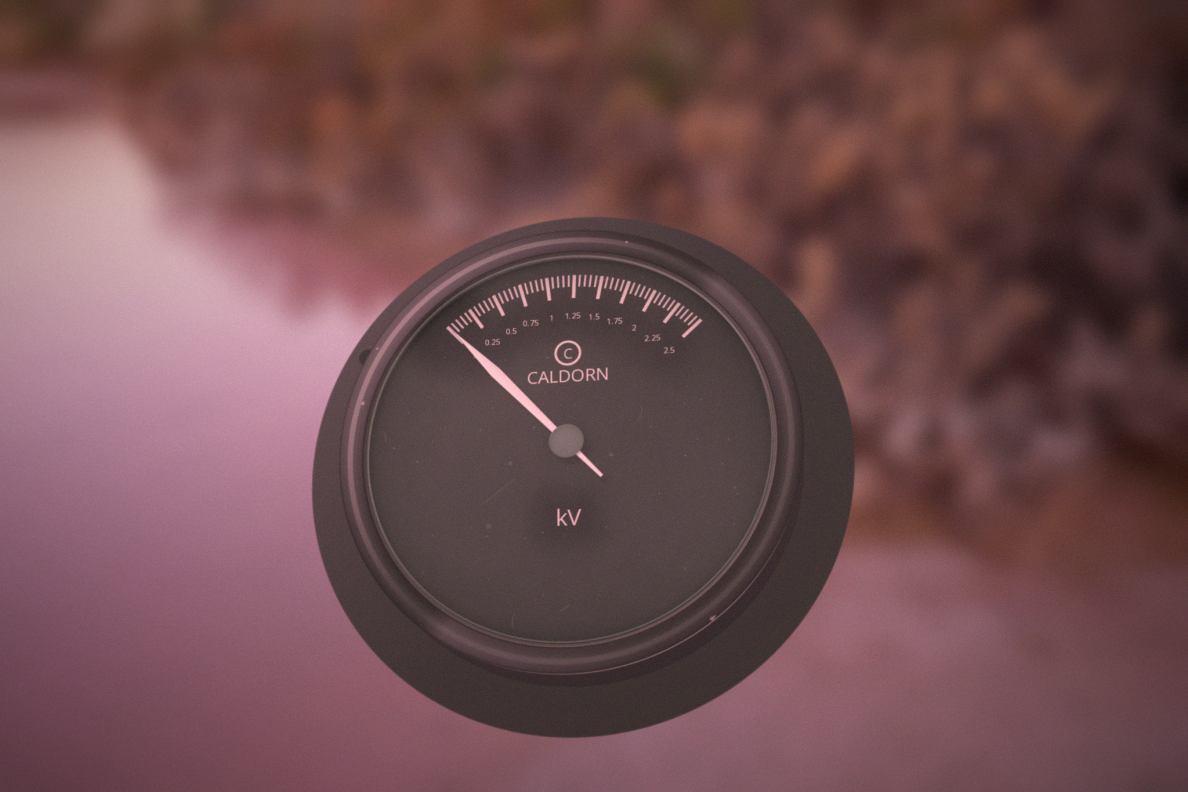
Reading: 0; kV
